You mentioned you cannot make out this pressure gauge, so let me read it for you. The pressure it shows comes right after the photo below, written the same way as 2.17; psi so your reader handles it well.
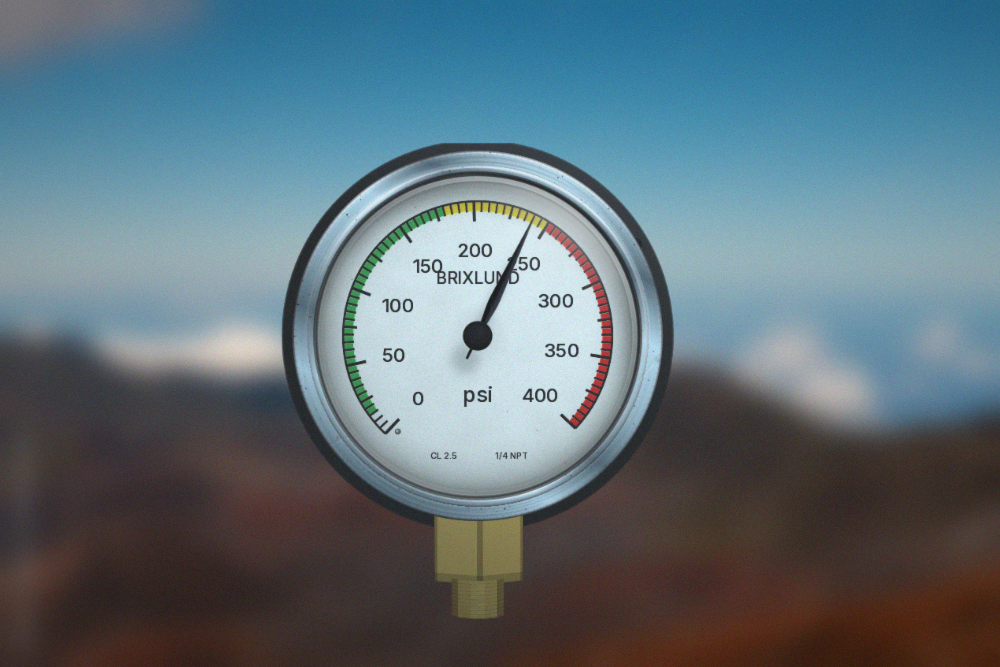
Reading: 240; psi
